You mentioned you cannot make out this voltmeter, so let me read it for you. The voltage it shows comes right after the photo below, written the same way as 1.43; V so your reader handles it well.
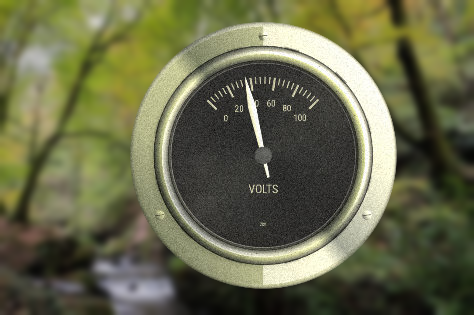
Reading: 36; V
